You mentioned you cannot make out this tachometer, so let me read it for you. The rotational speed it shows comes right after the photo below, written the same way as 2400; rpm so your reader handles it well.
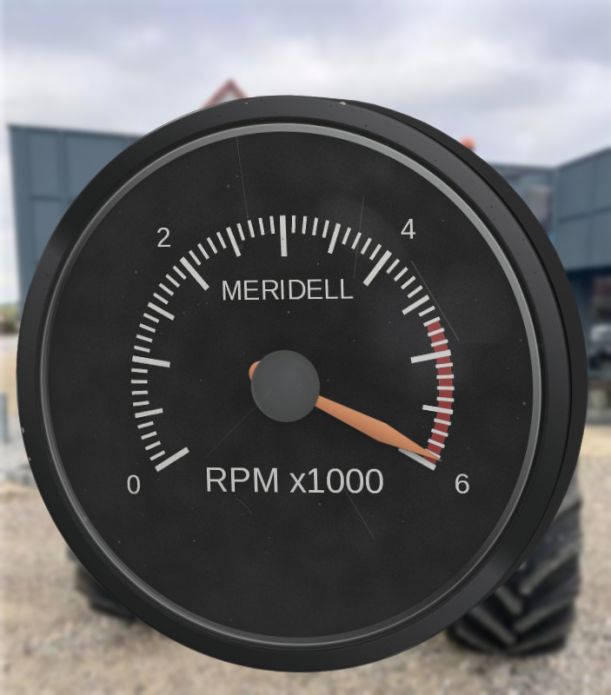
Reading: 5900; rpm
